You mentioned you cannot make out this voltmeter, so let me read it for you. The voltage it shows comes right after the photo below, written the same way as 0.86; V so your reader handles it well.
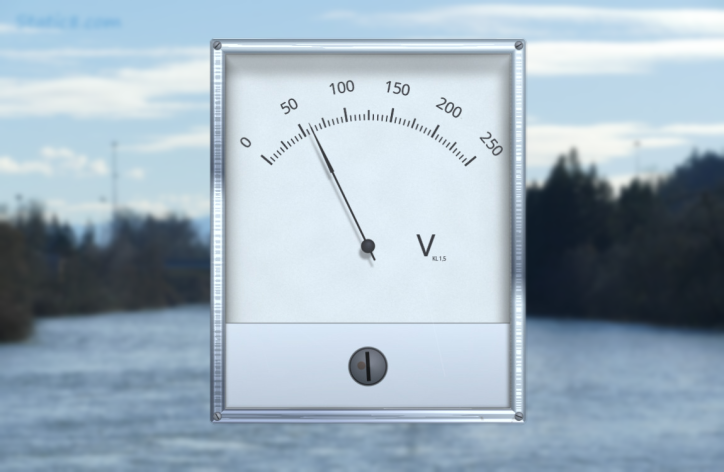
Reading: 60; V
